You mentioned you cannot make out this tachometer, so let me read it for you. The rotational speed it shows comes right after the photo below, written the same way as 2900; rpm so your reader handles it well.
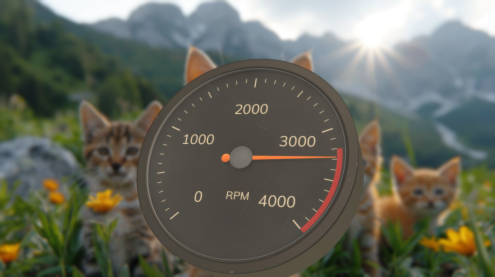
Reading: 3300; rpm
